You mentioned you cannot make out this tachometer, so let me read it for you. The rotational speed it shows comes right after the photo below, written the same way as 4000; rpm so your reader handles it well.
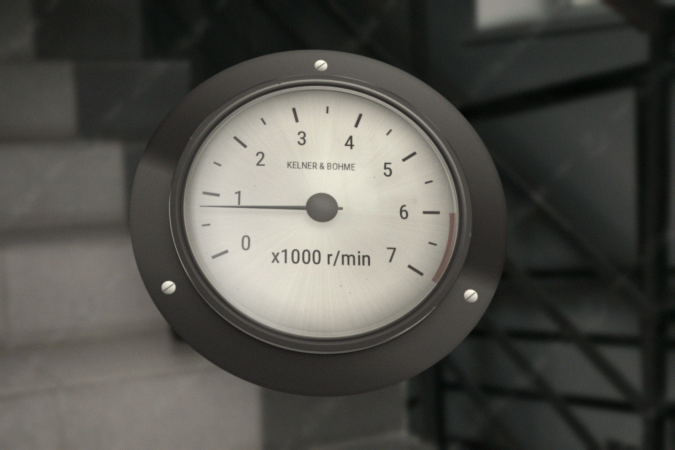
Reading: 750; rpm
